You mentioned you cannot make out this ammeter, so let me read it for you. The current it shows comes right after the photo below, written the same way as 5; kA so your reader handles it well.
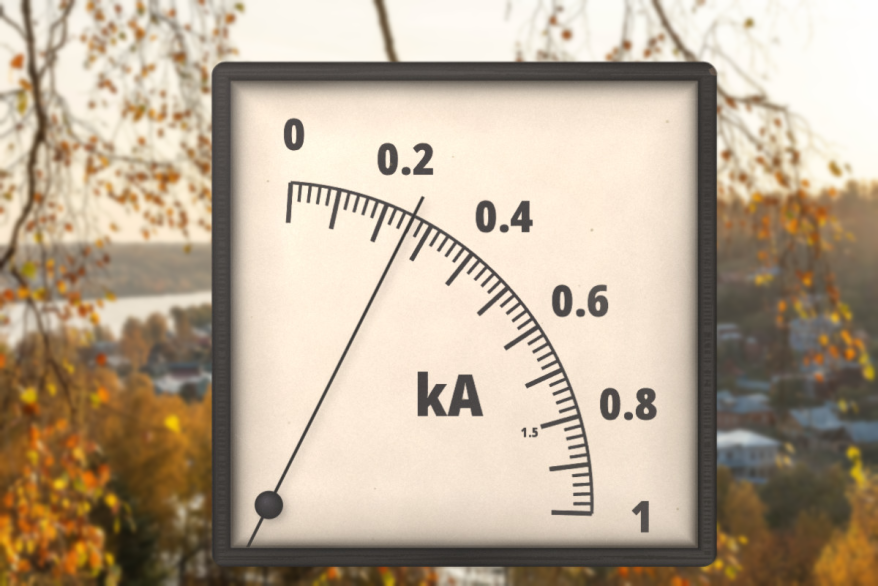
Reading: 0.26; kA
